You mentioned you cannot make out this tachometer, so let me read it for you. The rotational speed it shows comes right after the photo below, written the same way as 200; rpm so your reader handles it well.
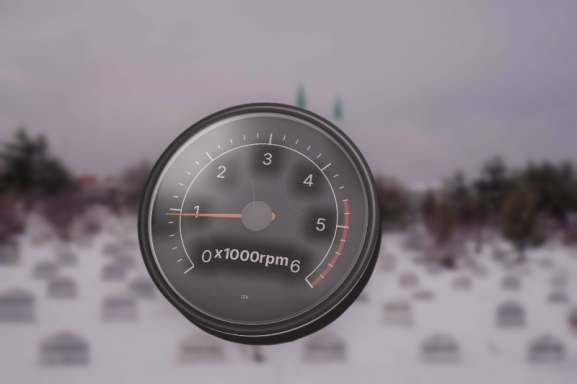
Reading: 900; rpm
